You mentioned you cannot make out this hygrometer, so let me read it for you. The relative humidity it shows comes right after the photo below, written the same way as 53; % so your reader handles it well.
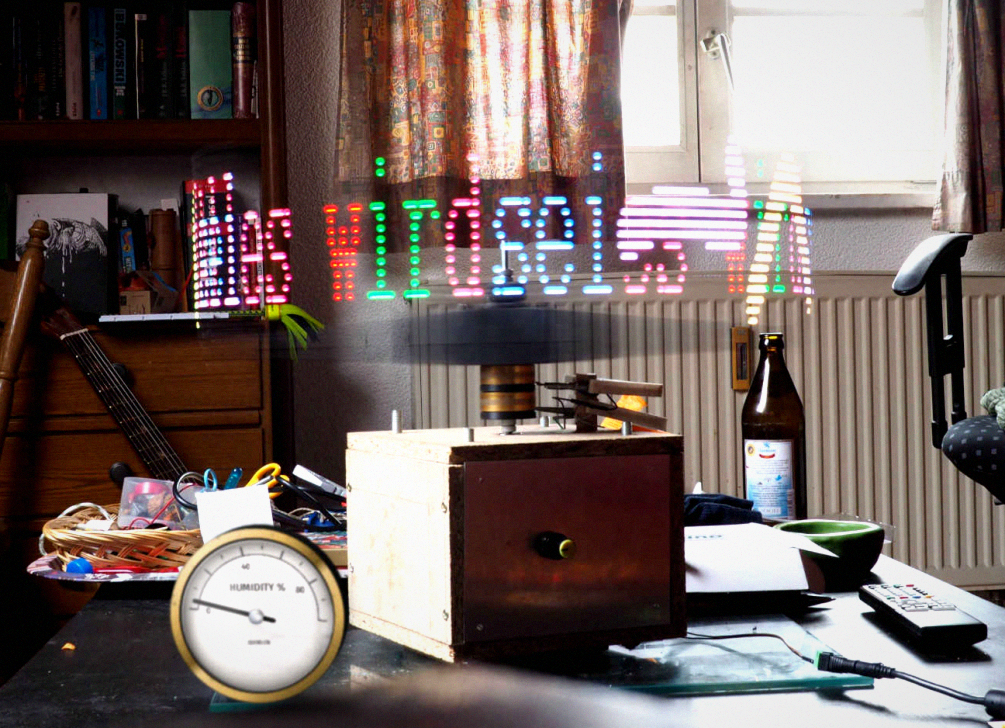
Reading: 5; %
